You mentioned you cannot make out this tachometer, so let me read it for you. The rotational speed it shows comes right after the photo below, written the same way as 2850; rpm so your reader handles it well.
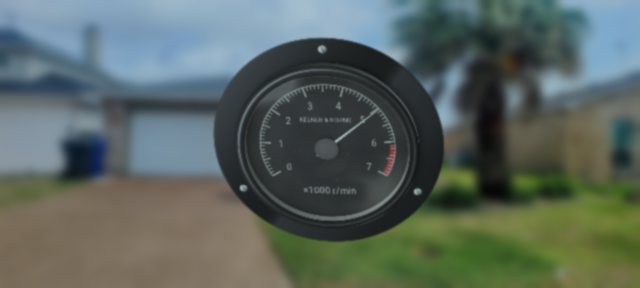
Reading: 5000; rpm
